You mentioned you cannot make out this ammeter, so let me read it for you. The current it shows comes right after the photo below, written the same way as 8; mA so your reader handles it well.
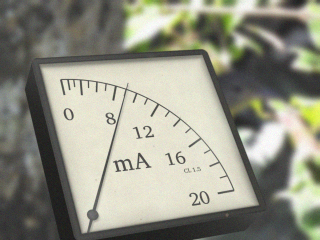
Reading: 9; mA
